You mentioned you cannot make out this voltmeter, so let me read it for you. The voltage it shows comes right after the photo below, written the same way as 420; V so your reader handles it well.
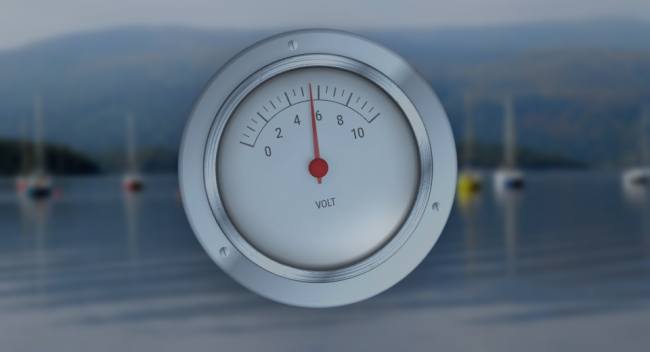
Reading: 5.5; V
